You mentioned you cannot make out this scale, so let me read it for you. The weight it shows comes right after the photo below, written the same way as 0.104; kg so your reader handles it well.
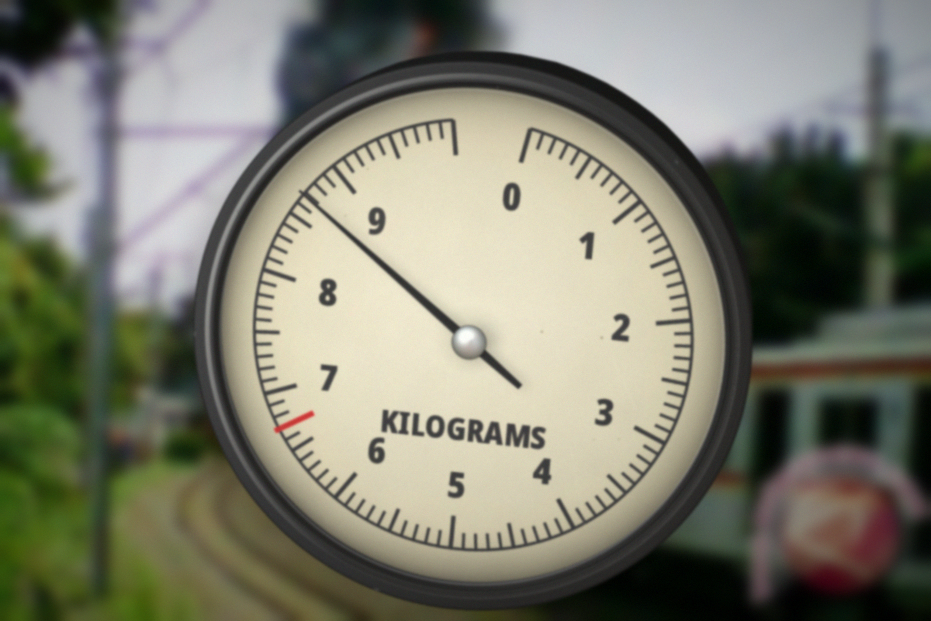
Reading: 8.7; kg
